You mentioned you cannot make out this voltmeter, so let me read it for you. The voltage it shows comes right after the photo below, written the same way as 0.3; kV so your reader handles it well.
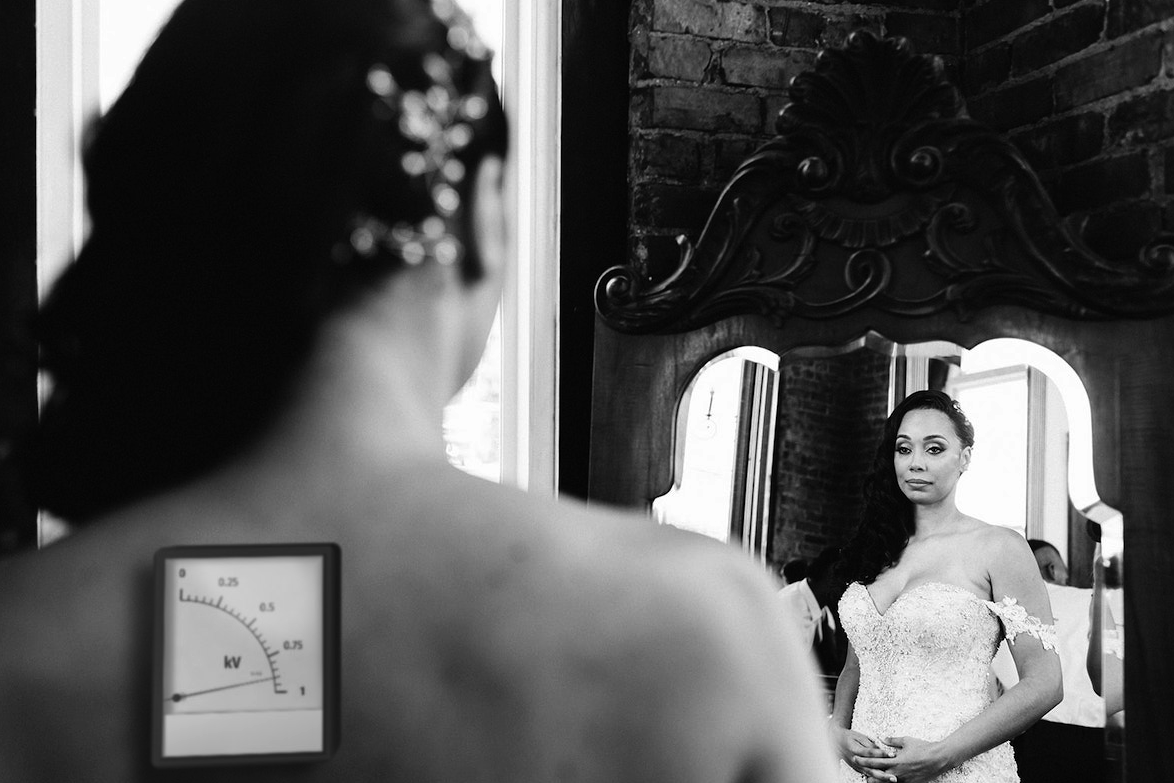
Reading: 0.9; kV
